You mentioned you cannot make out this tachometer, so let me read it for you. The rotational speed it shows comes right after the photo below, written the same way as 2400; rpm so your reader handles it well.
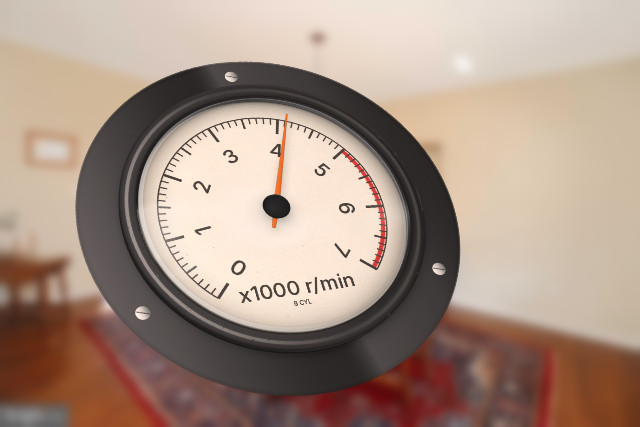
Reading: 4100; rpm
